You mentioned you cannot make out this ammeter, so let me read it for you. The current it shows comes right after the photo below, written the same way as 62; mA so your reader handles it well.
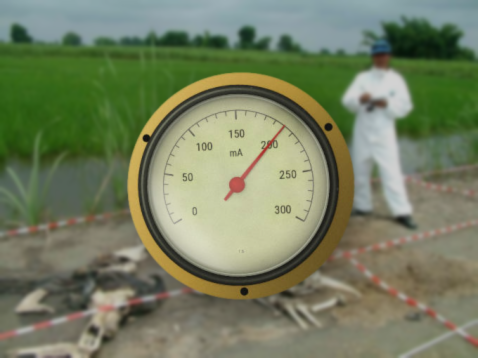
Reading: 200; mA
